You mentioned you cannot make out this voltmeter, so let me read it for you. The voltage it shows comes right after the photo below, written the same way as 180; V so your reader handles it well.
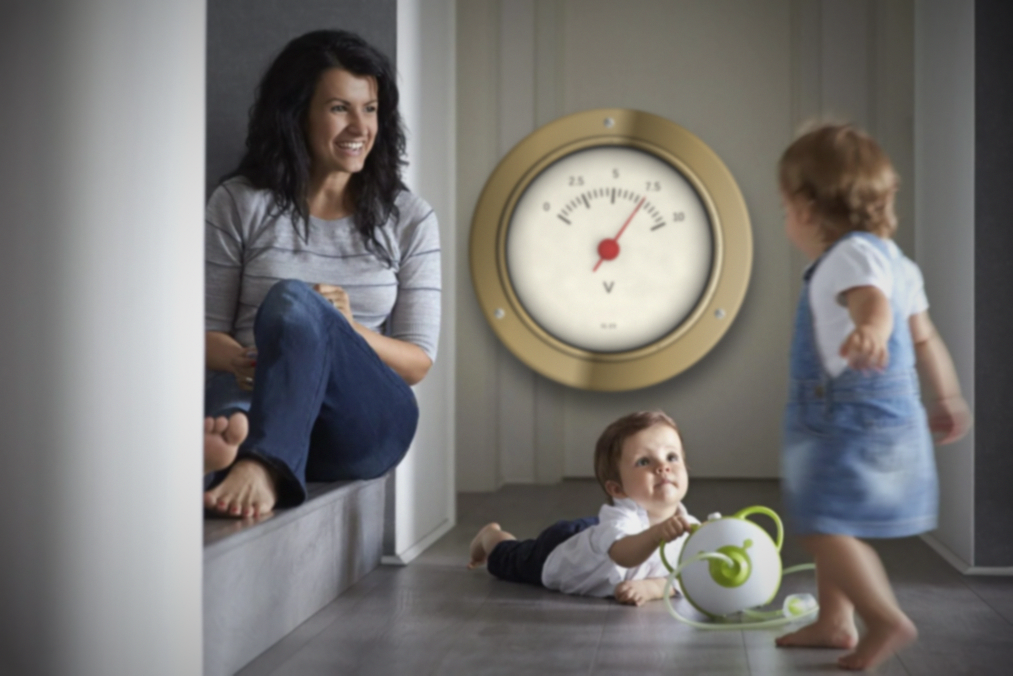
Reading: 7.5; V
